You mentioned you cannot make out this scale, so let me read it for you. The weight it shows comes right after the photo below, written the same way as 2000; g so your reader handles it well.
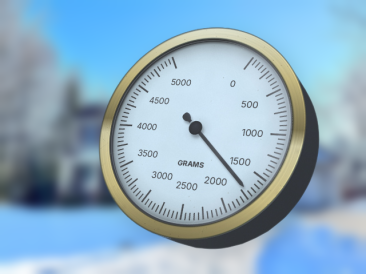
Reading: 1700; g
